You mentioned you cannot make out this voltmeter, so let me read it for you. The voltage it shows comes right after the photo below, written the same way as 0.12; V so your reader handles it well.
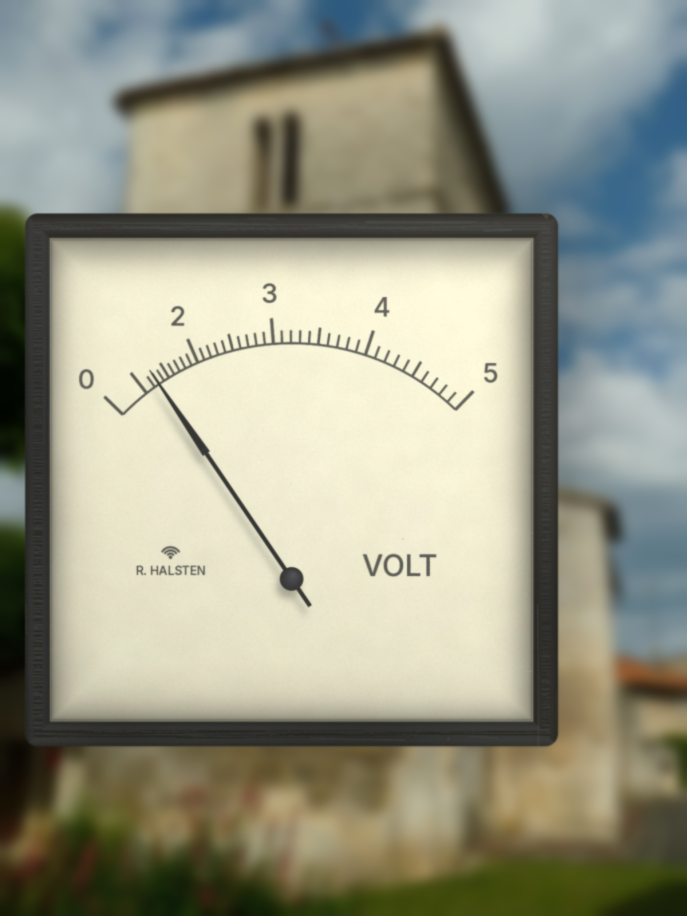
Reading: 1.3; V
